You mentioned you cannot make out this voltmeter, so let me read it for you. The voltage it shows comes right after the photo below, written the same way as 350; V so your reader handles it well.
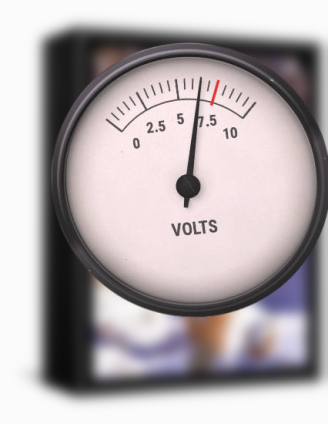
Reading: 6.5; V
